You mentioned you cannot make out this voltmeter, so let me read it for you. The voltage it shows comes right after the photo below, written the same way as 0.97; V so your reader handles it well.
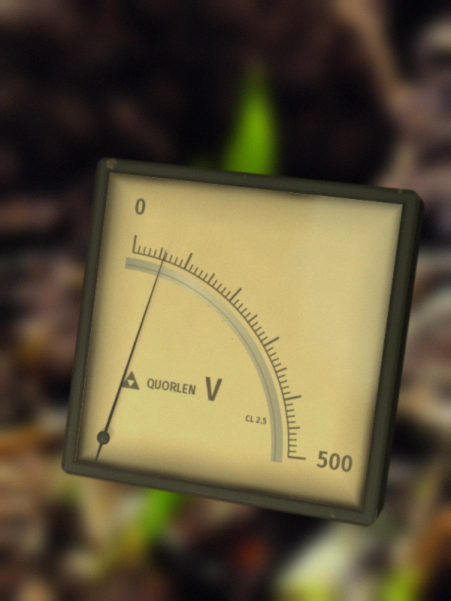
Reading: 60; V
